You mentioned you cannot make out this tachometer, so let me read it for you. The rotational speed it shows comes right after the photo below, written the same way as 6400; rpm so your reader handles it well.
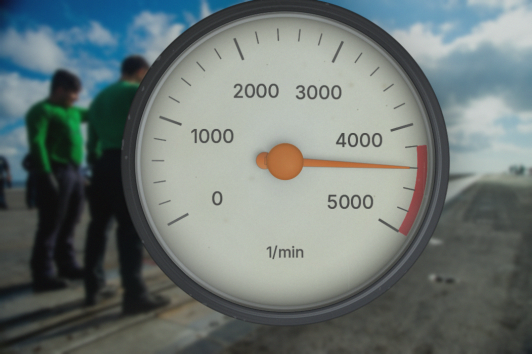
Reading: 4400; rpm
